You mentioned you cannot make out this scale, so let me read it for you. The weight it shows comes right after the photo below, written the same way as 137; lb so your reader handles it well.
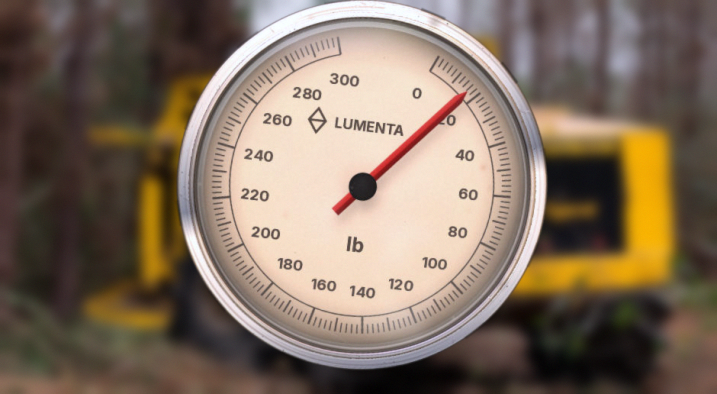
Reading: 16; lb
